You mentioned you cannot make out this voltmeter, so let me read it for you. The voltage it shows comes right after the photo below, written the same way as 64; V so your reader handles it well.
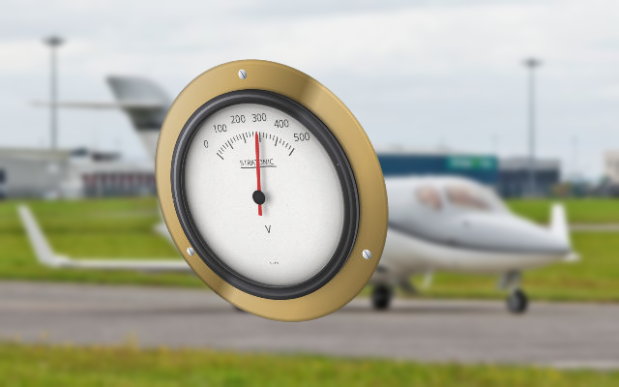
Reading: 300; V
